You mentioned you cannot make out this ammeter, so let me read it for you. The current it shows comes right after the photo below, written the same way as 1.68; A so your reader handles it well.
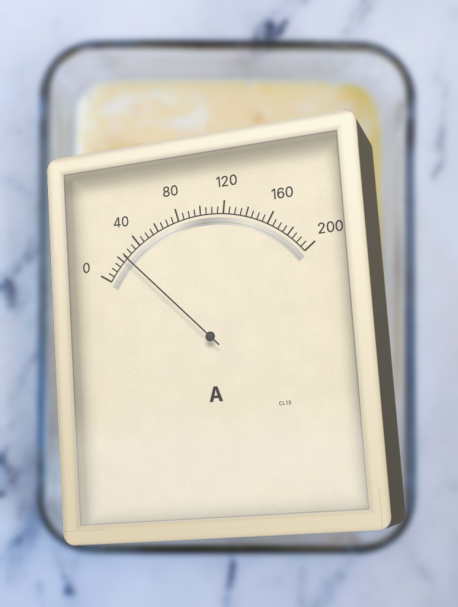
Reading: 25; A
